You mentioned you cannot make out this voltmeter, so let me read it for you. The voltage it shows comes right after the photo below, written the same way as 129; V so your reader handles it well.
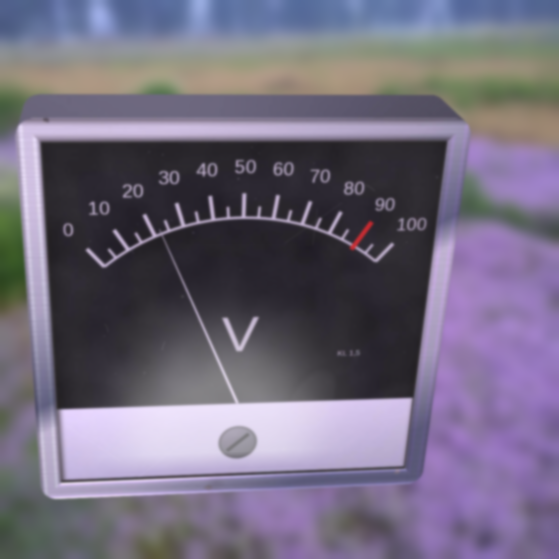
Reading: 22.5; V
